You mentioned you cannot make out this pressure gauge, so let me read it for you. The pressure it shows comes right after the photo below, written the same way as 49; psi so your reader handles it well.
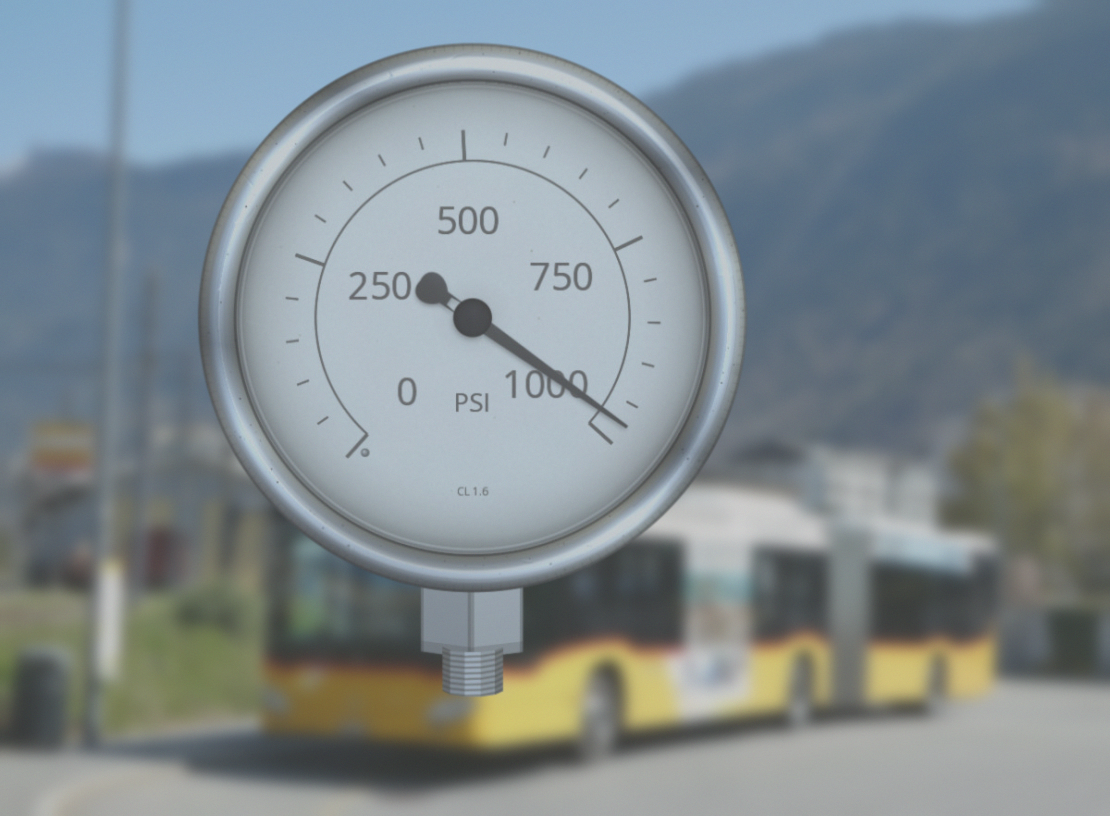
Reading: 975; psi
